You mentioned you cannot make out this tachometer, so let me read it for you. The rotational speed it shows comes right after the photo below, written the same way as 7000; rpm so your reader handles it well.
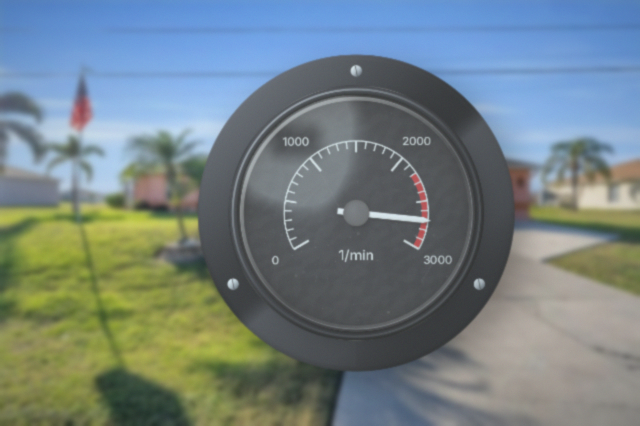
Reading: 2700; rpm
